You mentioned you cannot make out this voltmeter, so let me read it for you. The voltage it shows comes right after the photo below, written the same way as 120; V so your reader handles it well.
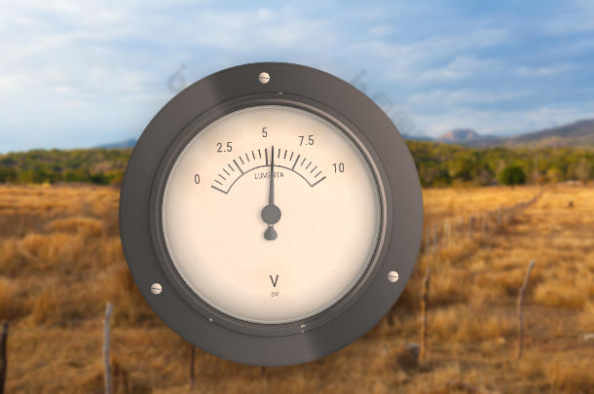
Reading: 5.5; V
